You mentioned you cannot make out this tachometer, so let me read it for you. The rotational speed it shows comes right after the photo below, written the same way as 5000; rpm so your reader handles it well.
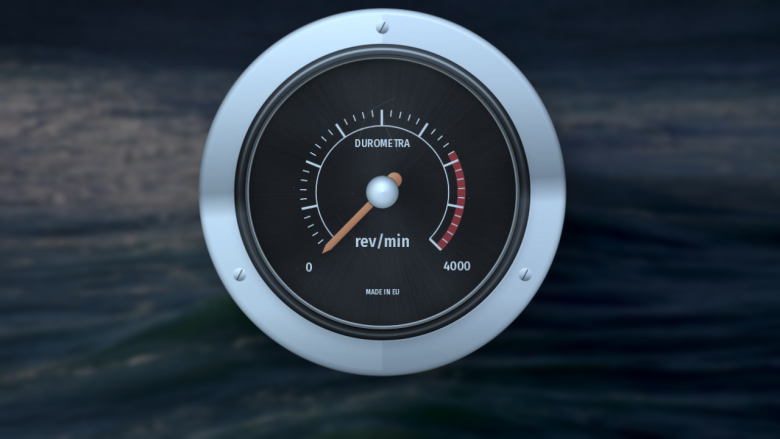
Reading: 0; rpm
